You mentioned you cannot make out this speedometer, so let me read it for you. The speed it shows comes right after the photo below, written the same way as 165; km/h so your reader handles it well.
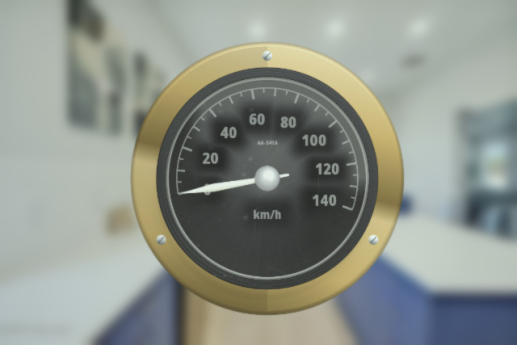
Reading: 0; km/h
